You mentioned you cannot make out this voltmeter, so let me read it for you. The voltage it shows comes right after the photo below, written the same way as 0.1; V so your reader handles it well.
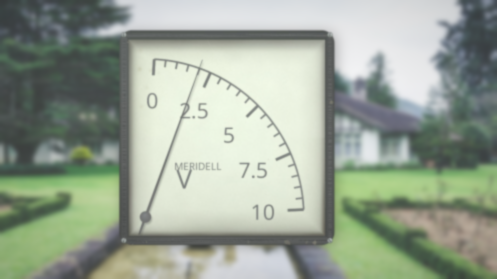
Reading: 2; V
